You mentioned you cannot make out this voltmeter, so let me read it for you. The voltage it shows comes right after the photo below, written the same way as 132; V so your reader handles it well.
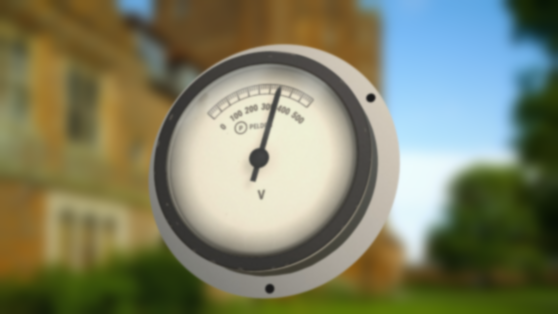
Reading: 350; V
